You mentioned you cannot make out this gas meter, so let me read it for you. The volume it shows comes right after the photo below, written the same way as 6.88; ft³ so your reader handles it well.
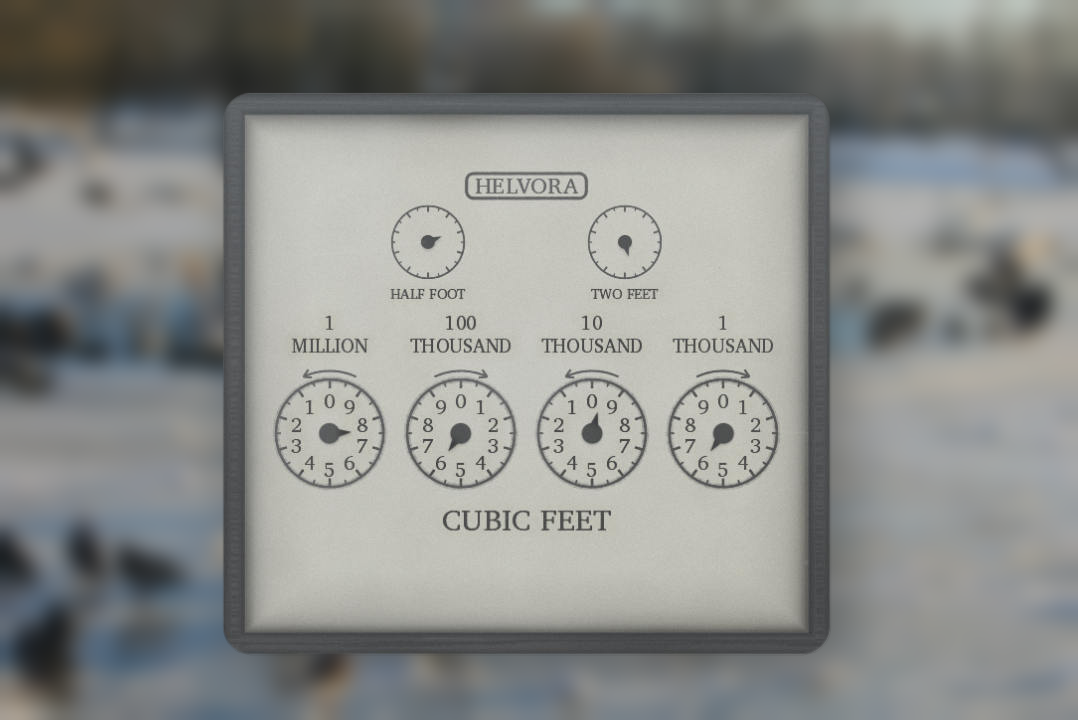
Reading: 759600; ft³
